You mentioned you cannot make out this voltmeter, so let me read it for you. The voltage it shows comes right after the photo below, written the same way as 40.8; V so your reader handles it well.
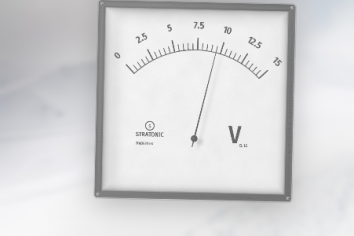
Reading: 9.5; V
